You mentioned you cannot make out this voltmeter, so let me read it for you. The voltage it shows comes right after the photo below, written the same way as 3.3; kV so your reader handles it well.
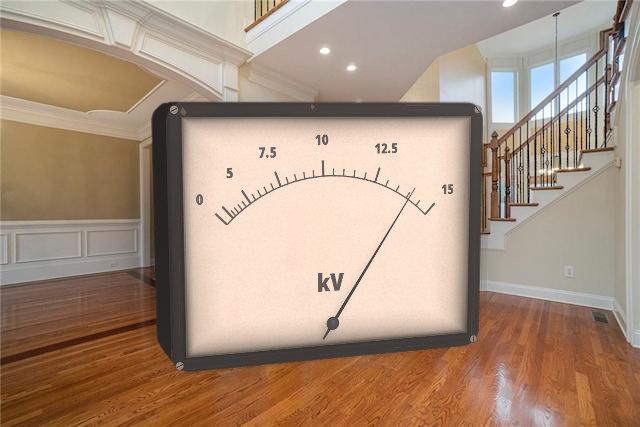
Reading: 14; kV
